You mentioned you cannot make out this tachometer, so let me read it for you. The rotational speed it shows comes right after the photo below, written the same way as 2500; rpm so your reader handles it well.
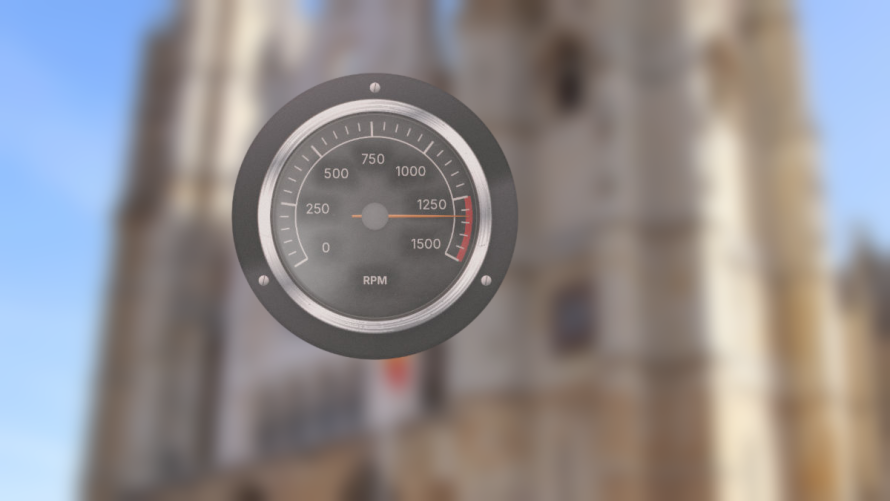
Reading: 1325; rpm
